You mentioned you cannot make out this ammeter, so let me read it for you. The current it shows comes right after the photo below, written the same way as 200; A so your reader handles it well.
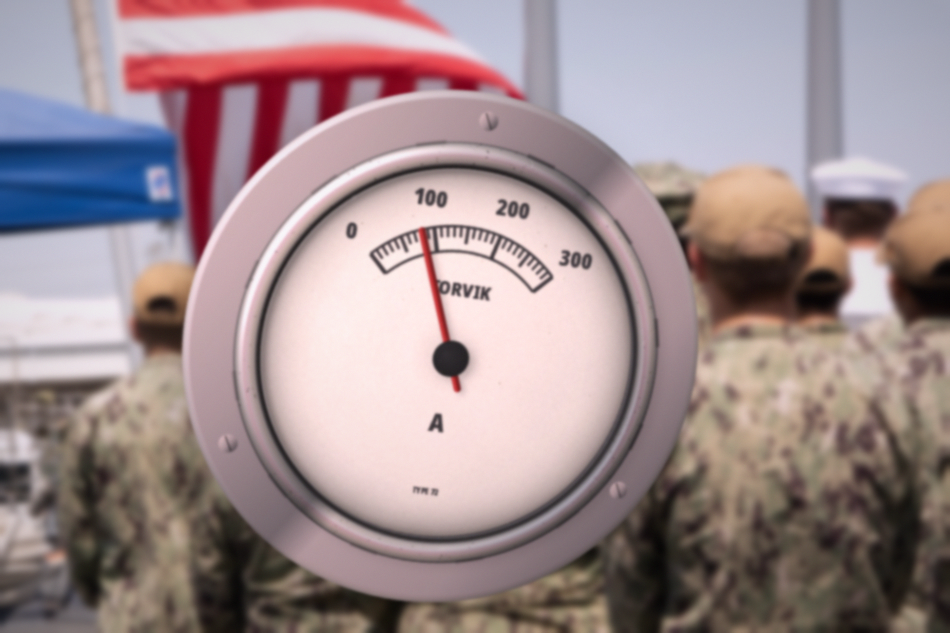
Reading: 80; A
